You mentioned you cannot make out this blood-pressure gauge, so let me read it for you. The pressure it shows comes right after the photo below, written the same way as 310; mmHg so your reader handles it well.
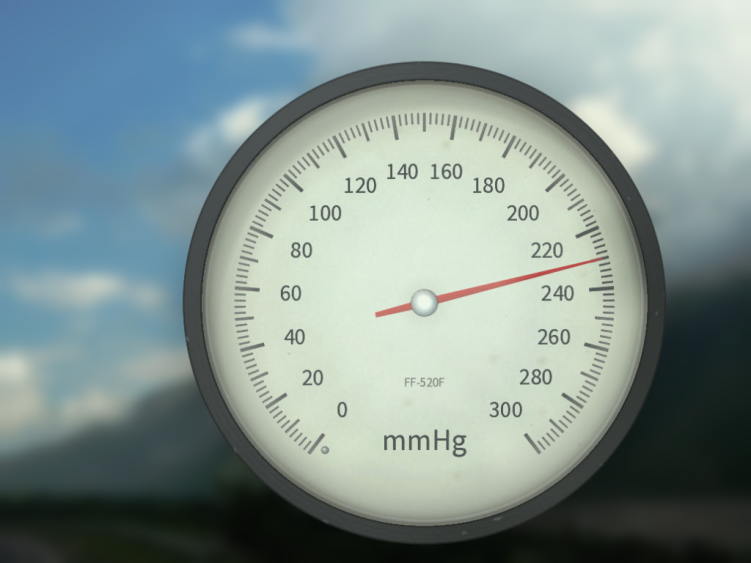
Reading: 230; mmHg
